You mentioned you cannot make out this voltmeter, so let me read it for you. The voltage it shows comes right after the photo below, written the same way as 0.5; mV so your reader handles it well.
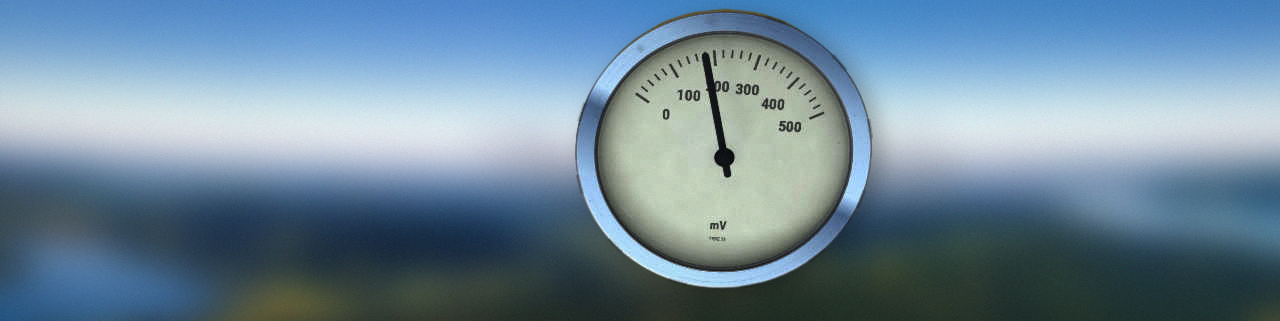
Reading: 180; mV
